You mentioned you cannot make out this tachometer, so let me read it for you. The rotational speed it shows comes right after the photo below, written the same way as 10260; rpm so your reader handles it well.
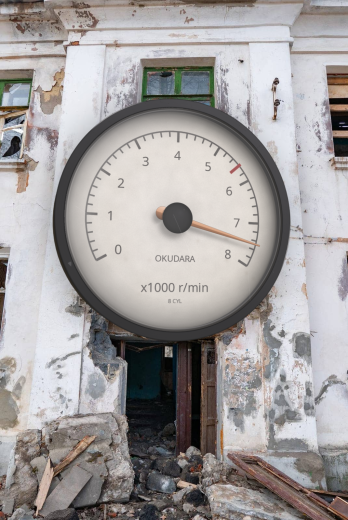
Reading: 7500; rpm
